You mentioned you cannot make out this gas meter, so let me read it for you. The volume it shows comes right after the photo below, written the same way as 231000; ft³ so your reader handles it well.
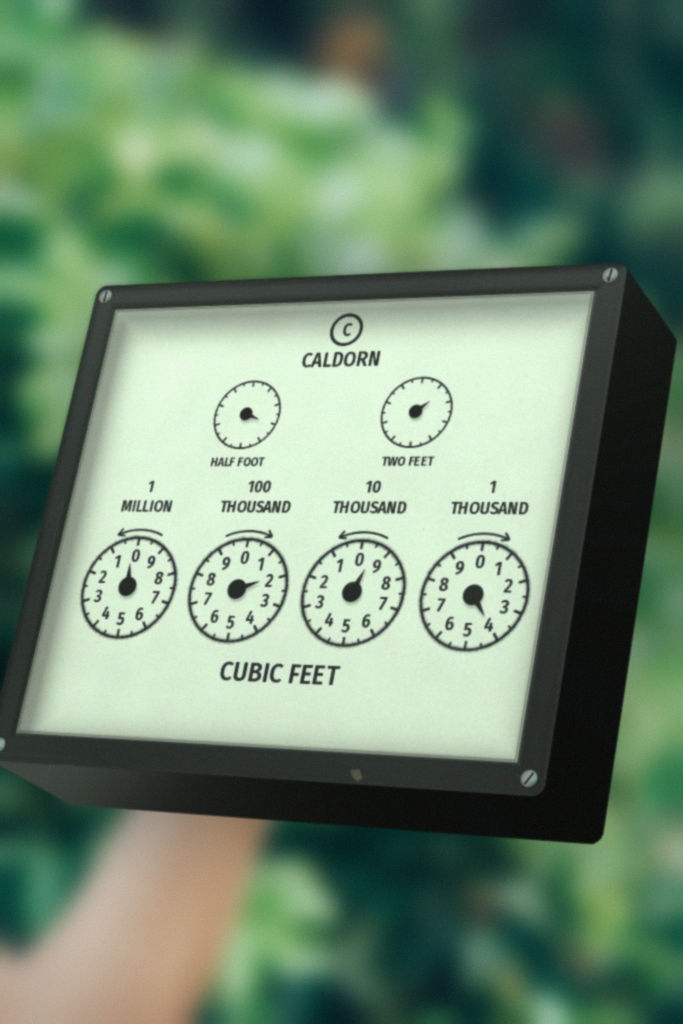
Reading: 19400; ft³
